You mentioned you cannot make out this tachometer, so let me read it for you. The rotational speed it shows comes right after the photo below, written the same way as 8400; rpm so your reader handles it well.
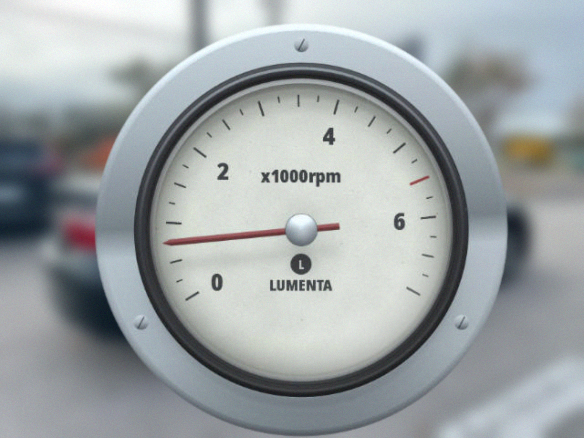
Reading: 750; rpm
